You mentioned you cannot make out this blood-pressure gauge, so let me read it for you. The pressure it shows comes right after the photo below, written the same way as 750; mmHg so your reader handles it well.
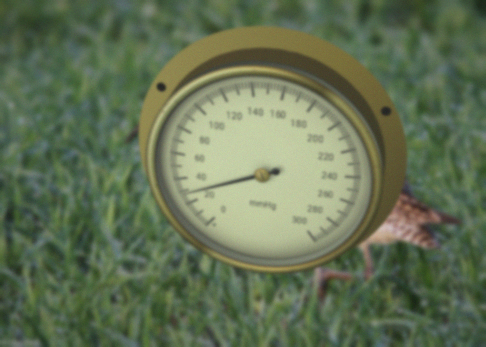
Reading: 30; mmHg
